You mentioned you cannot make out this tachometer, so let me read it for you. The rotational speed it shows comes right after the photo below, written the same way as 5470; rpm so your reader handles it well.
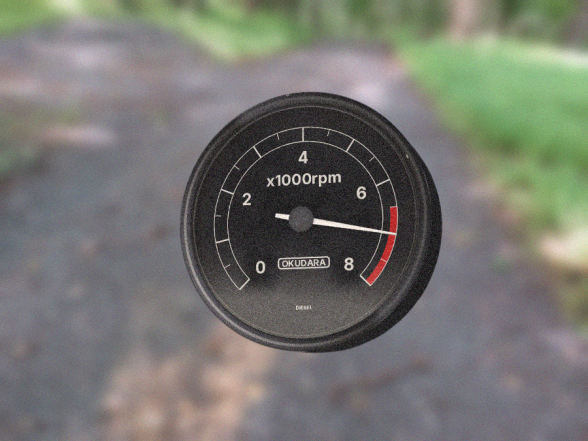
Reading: 7000; rpm
